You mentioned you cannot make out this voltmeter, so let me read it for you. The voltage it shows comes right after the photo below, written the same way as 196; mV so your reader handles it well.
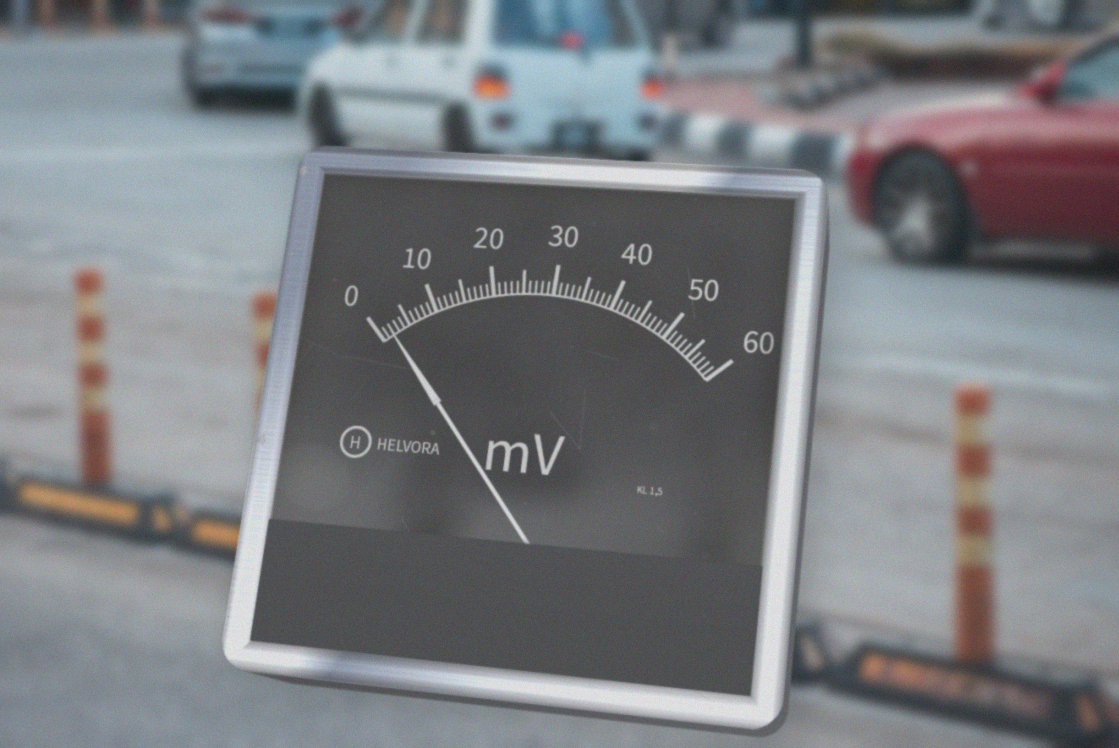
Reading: 2; mV
